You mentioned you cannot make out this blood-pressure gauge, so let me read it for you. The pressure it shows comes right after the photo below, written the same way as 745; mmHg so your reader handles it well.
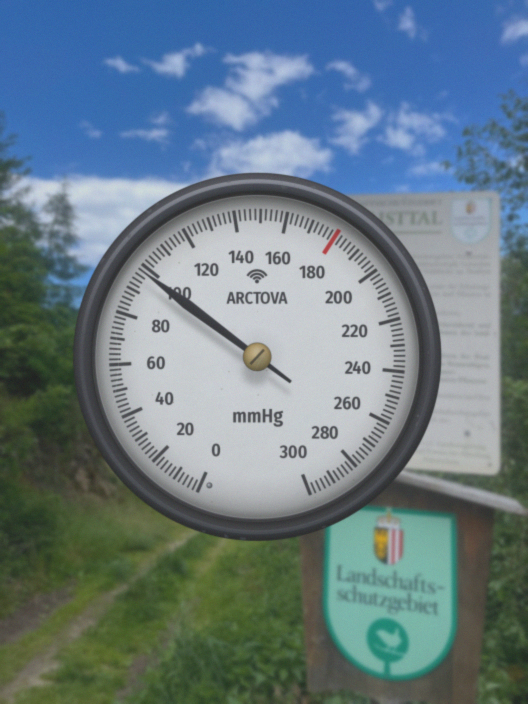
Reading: 98; mmHg
